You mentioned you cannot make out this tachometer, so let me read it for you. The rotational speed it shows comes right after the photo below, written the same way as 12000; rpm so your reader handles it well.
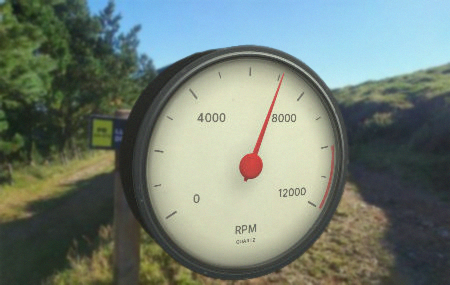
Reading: 7000; rpm
